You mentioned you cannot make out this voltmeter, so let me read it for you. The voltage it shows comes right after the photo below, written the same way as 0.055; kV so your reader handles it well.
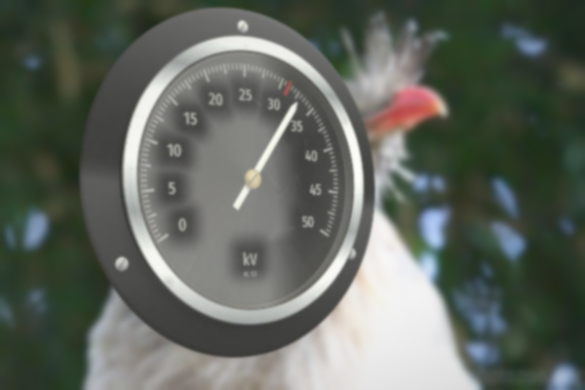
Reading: 32.5; kV
